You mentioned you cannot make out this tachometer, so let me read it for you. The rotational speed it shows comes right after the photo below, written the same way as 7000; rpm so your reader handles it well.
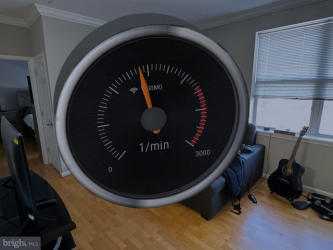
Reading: 1400; rpm
